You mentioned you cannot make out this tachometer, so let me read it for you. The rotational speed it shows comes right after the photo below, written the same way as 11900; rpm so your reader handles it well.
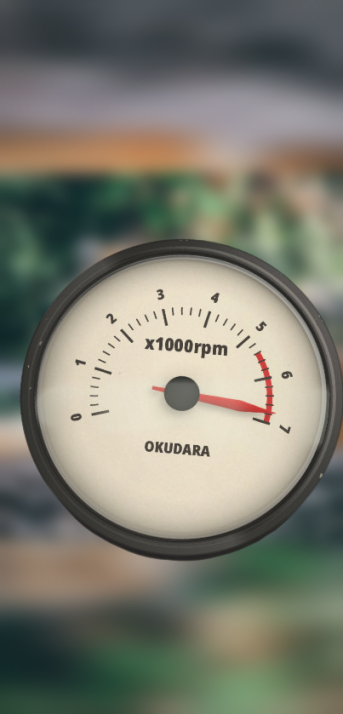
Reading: 6800; rpm
